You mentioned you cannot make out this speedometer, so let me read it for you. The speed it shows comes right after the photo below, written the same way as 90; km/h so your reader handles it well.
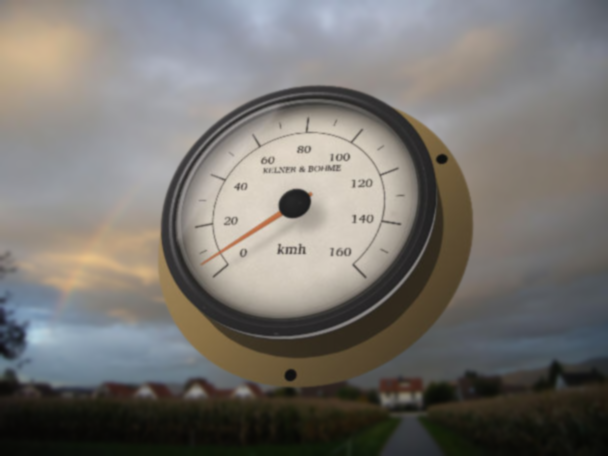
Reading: 5; km/h
